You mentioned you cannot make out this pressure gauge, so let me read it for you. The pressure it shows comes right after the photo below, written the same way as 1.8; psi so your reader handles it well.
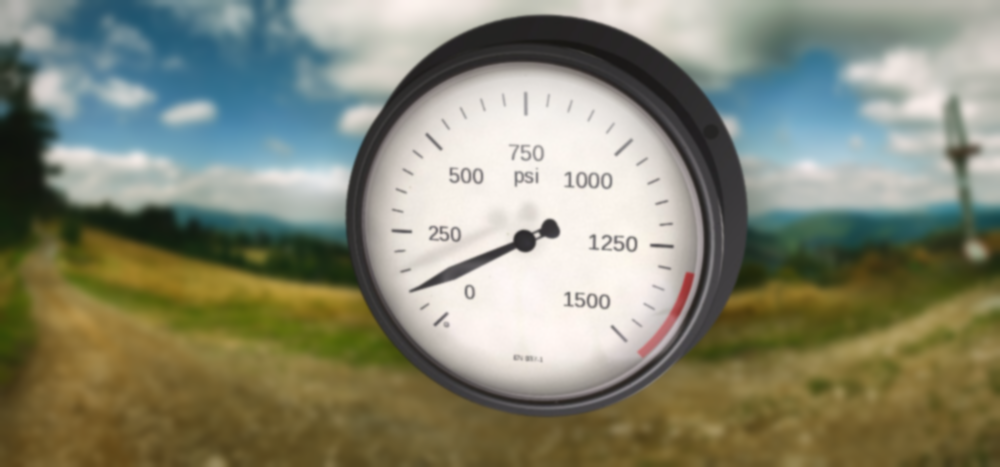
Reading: 100; psi
